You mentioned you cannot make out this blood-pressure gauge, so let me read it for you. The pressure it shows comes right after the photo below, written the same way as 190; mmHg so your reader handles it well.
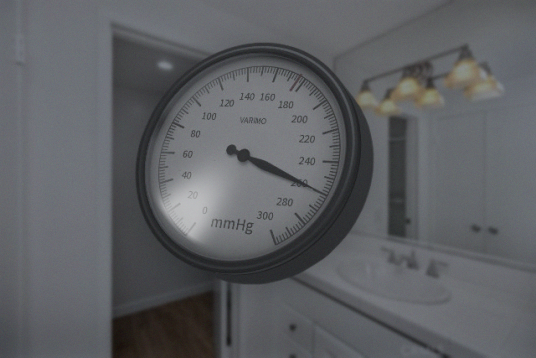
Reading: 260; mmHg
